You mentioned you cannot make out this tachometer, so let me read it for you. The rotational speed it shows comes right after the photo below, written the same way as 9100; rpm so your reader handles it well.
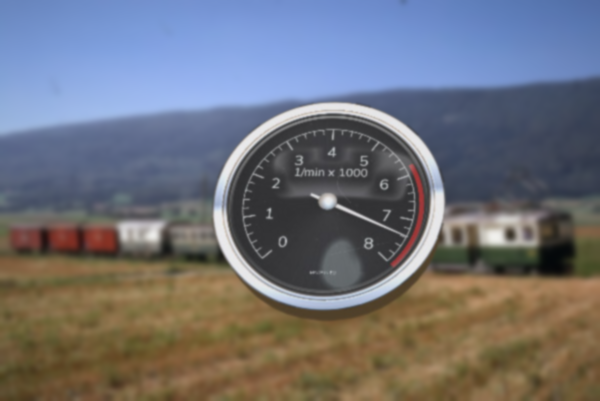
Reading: 7400; rpm
